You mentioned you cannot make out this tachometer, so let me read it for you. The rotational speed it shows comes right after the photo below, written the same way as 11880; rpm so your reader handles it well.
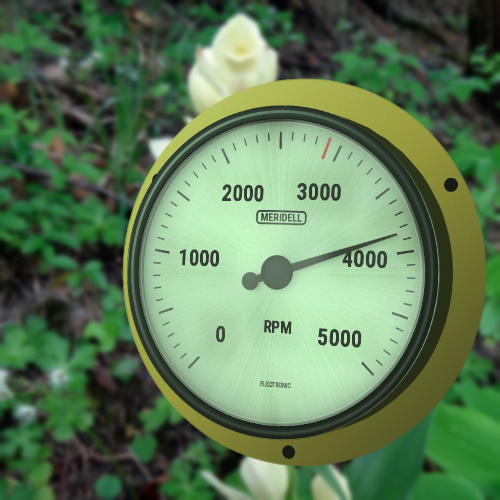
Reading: 3850; rpm
